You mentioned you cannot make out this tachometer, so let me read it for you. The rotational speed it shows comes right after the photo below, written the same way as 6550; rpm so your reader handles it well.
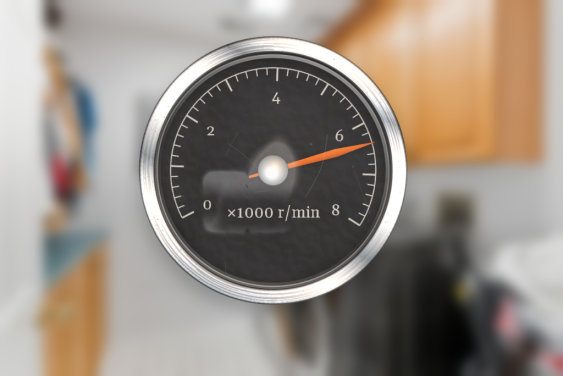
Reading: 6400; rpm
